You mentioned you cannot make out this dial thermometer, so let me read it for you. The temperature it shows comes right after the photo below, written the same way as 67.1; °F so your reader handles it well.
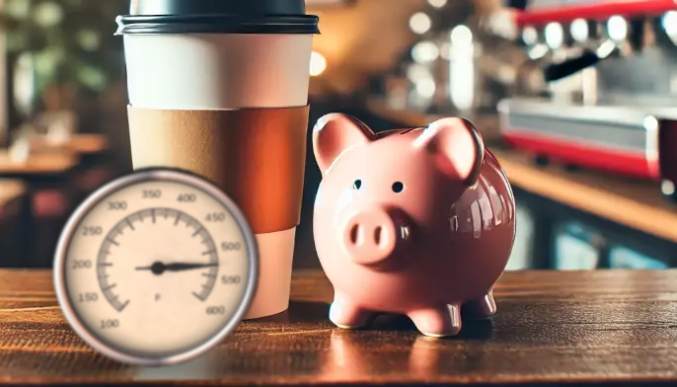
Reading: 525; °F
